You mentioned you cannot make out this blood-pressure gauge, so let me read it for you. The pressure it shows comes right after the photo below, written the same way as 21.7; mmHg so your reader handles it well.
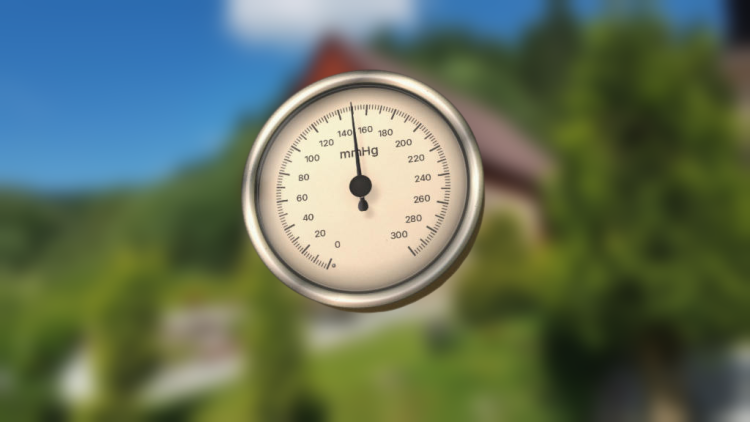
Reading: 150; mmHg
